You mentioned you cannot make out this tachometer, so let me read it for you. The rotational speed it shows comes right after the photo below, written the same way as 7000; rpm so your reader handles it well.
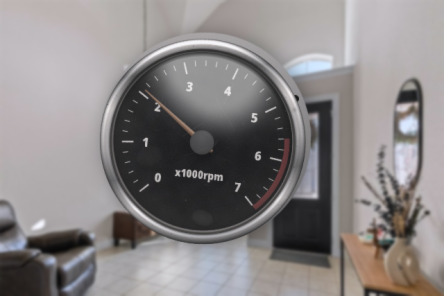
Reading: 2100; rpm
